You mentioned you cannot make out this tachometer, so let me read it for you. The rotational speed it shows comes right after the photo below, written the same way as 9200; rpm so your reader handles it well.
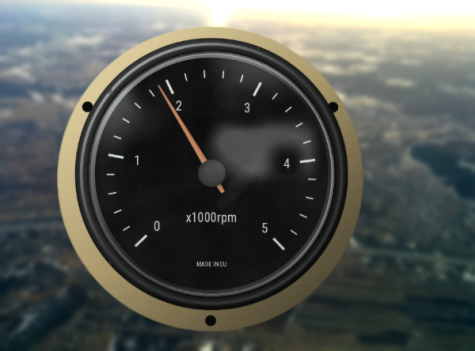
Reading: 1900; rpm
